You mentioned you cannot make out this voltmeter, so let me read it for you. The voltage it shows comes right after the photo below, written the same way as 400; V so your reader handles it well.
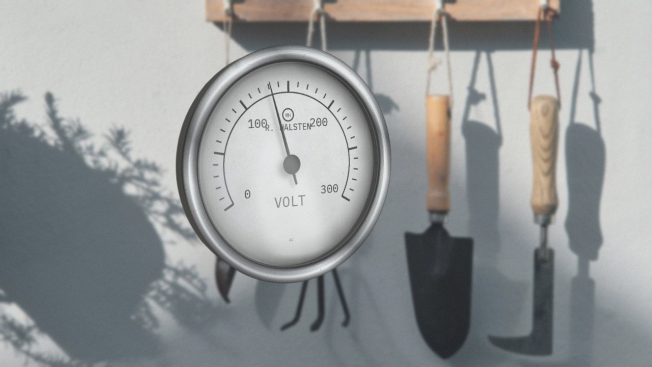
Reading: 130; V
